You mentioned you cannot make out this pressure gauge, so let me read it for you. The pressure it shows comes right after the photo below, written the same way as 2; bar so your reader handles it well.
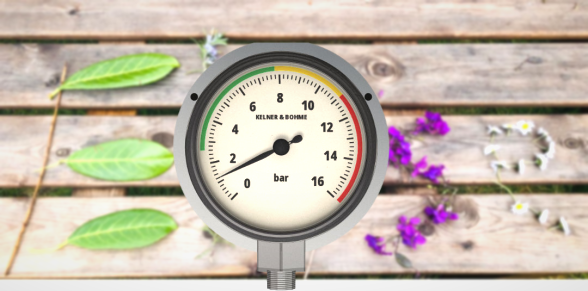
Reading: 1.2; bar
